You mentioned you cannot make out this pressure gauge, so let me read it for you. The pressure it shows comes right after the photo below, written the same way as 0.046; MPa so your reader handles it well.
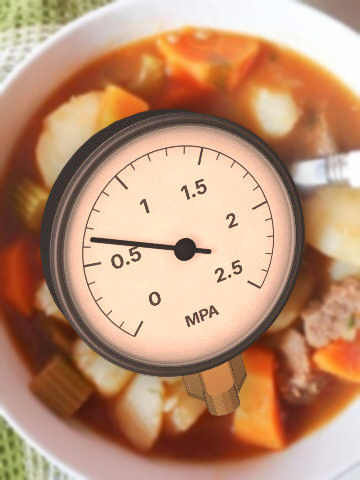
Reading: 0.65; MPa
